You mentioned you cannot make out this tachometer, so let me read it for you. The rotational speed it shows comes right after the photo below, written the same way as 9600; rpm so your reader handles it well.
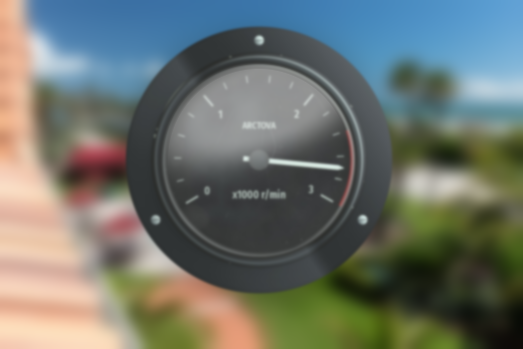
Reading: 2700; rpm
